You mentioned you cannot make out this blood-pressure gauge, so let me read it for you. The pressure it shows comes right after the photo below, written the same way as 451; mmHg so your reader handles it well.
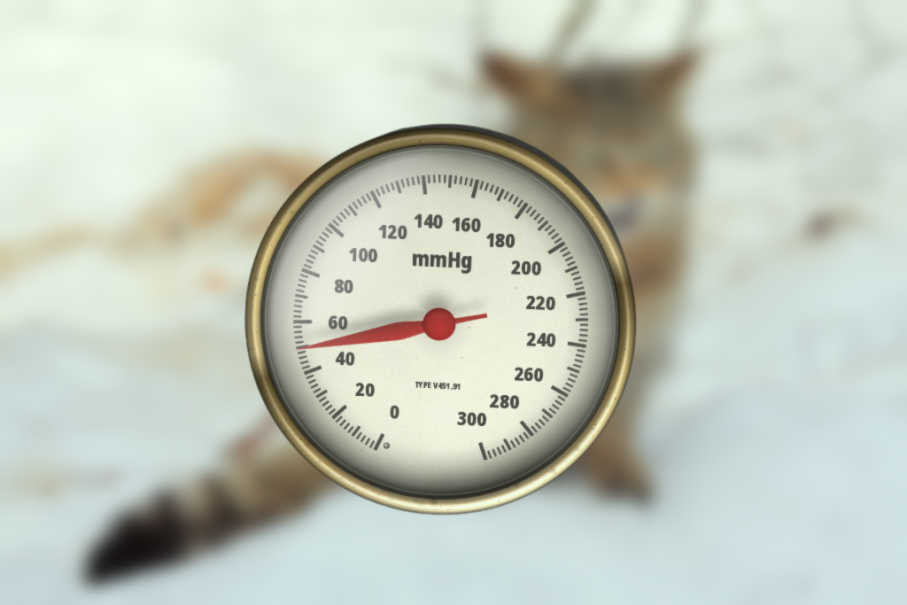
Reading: 50; mmHg
